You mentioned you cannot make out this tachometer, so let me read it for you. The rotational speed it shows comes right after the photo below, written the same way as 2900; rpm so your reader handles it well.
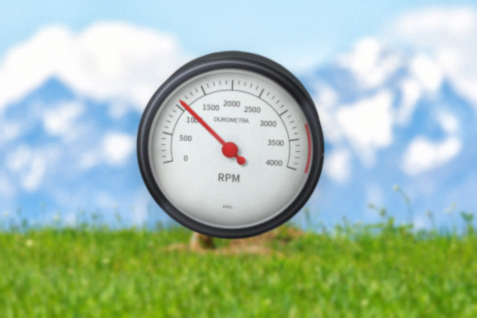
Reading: 1100; rpm
